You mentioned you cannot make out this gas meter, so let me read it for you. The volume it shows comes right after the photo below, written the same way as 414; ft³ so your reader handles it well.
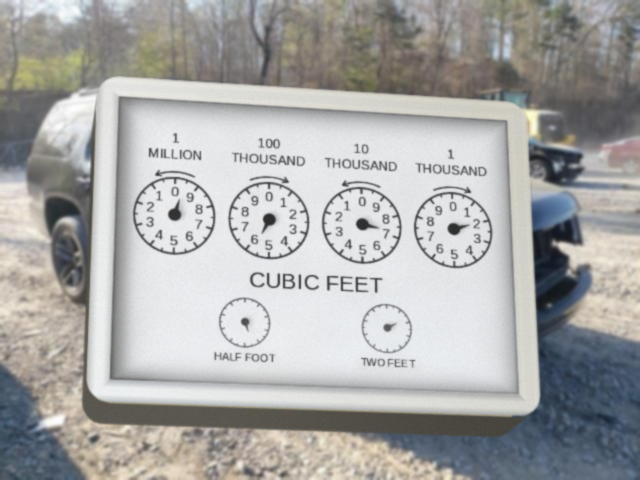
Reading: 957200; ft³
